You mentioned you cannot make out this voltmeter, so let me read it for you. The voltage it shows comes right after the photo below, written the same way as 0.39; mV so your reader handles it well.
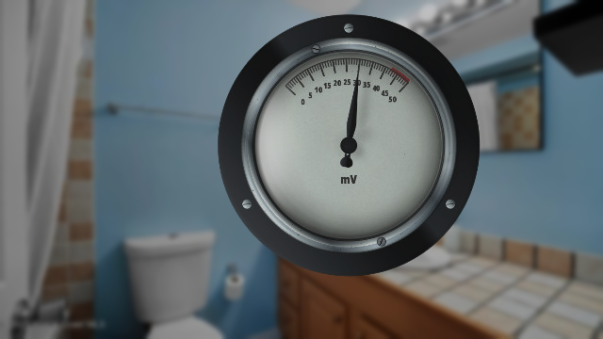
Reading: 30; mV
